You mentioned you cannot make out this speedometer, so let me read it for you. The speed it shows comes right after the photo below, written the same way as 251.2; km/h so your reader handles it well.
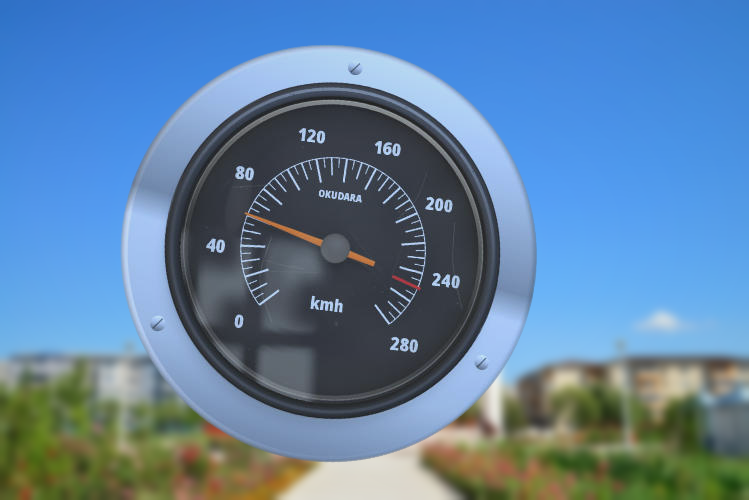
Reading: 60; km/h
